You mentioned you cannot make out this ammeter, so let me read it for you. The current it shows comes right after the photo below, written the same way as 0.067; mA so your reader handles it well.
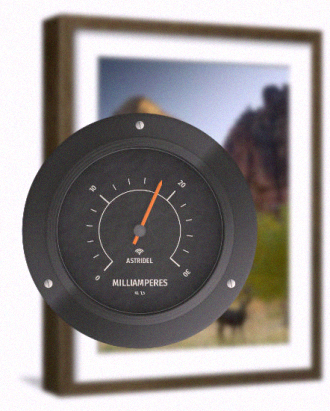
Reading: 18; mA
